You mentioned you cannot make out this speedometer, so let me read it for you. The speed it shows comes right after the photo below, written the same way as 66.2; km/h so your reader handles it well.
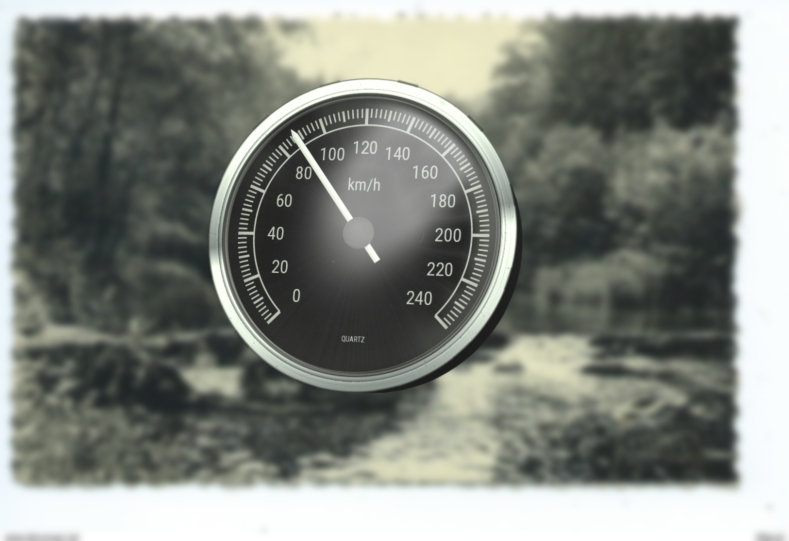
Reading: 88; km/h
